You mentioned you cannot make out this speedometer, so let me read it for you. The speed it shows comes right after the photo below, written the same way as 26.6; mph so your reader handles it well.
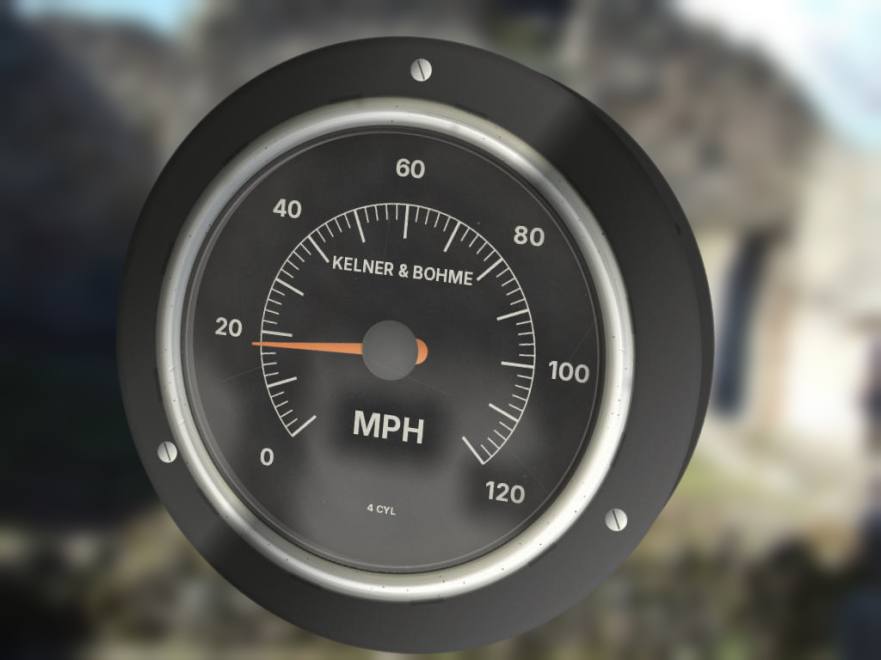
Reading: 18; mph
